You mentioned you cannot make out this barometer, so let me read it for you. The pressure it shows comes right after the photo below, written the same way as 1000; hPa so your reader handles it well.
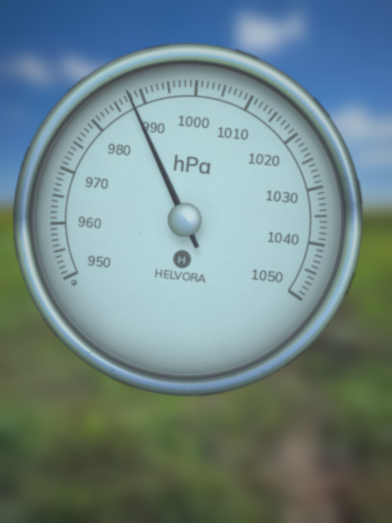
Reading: 988; hPa
